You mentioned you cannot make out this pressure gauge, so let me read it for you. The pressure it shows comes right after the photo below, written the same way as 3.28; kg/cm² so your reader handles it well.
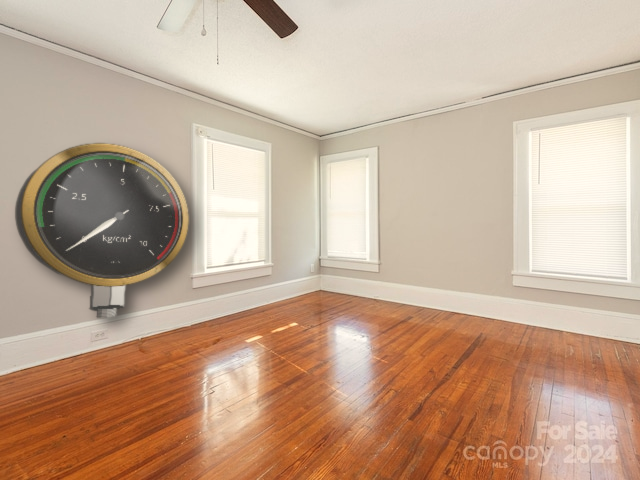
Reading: 0; kg/cm²
